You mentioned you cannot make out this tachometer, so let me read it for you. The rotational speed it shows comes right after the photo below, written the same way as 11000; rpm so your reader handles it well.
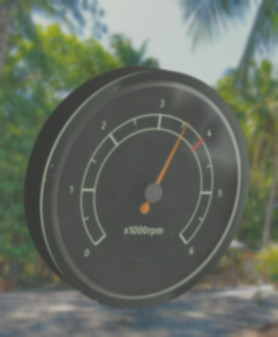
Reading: 3500; rpm
